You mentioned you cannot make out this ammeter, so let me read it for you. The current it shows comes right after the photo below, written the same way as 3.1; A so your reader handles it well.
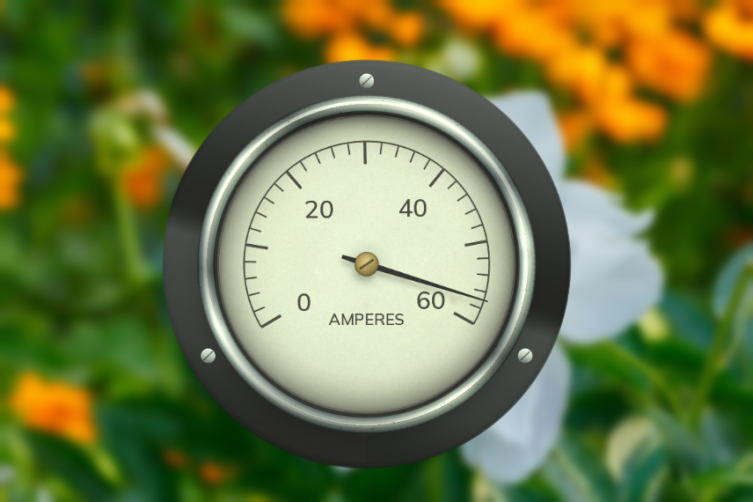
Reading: 57; A
